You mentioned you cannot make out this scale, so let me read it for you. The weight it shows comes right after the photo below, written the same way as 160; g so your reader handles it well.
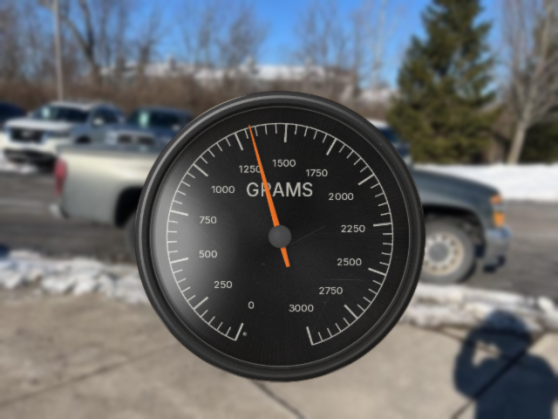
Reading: 1325; g
